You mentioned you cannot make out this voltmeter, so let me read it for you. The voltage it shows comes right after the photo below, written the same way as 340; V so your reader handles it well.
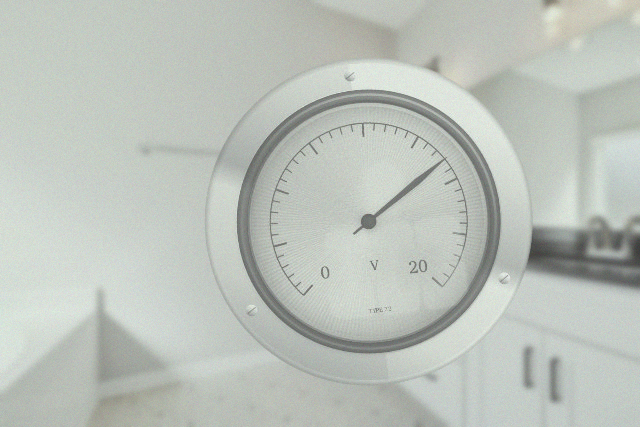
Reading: 14; V
